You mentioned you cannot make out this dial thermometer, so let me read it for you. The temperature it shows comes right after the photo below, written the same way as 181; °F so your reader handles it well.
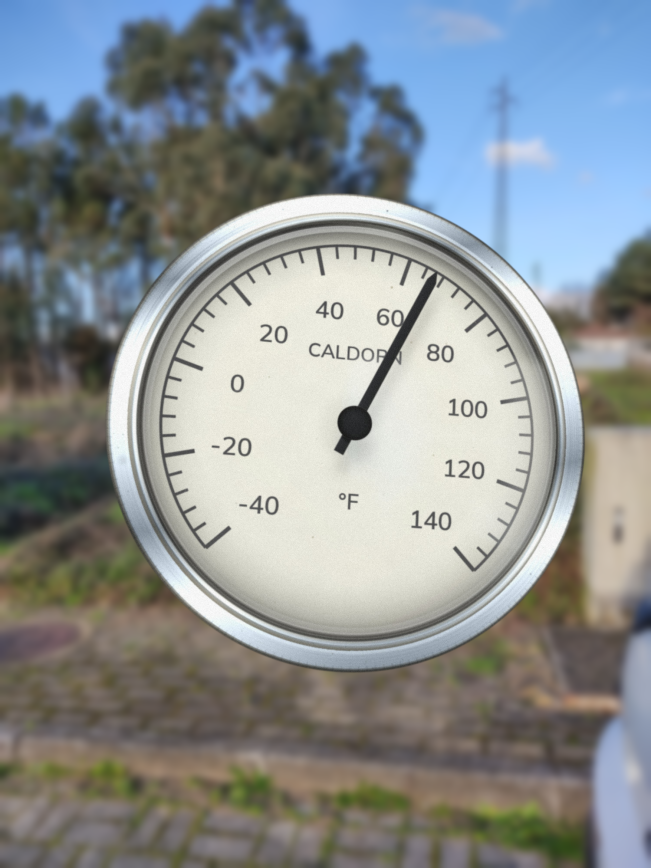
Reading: 66; °F
